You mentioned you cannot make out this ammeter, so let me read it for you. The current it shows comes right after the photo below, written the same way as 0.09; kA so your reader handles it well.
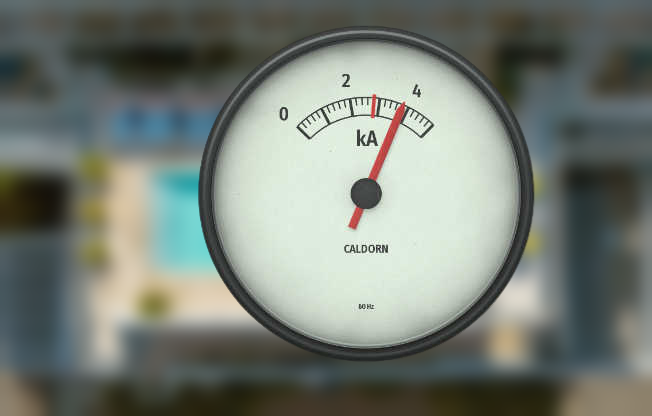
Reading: 3.8; kA
